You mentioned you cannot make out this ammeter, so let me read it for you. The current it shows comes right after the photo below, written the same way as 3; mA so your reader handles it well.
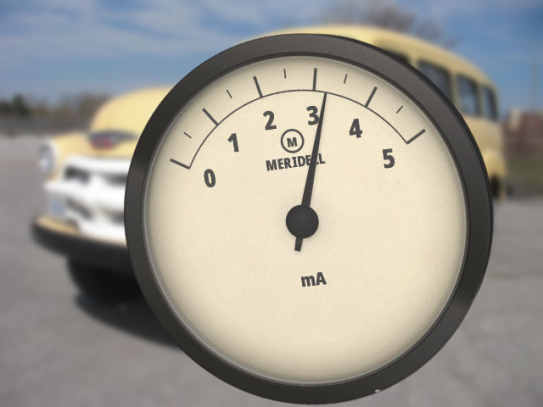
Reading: 3.25; mA
